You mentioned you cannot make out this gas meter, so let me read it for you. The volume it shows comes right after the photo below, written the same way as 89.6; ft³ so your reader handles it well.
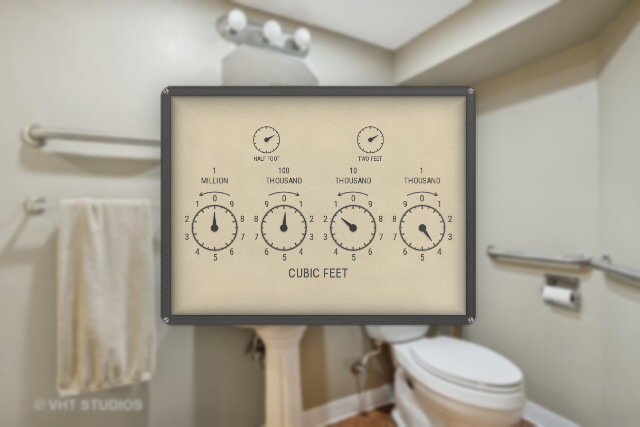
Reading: 1400; ft³
